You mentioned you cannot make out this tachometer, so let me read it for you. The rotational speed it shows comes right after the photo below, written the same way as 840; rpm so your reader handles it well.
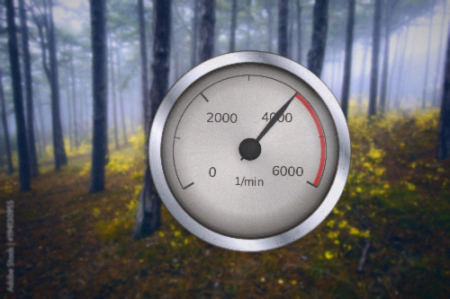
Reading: 4000; rpm
